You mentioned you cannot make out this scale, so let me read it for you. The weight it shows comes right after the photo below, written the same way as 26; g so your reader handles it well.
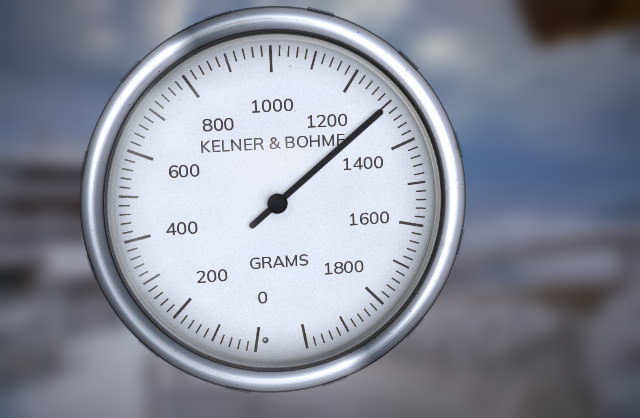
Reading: 1300; g
